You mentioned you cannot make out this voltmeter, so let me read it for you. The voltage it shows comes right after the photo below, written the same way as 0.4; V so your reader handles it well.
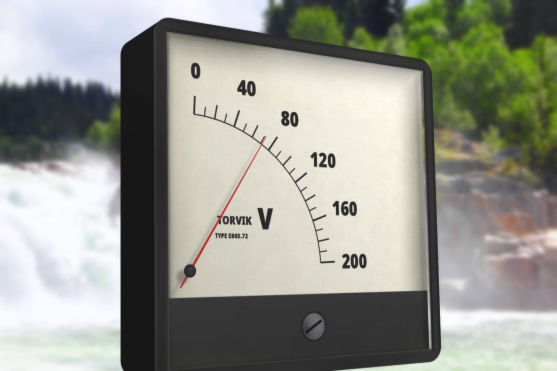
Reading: 70; V
